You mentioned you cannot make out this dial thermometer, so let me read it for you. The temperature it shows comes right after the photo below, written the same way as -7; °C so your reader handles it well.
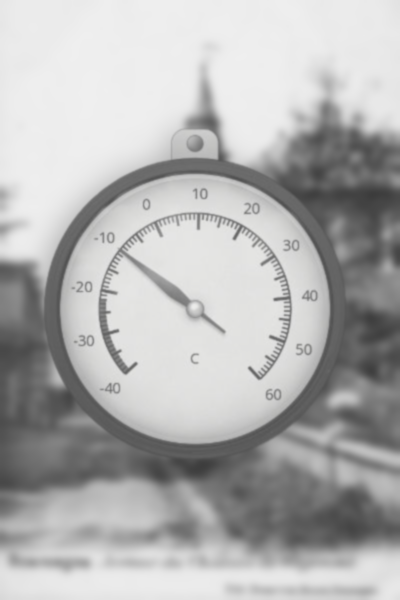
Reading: -10; °C
